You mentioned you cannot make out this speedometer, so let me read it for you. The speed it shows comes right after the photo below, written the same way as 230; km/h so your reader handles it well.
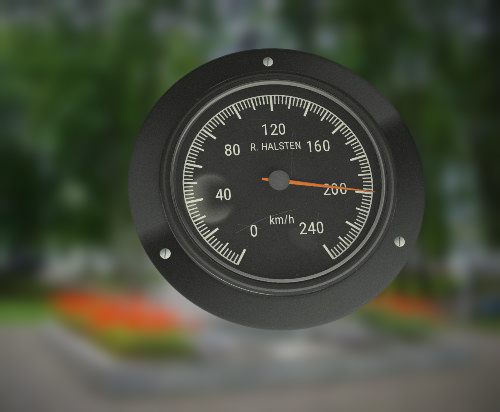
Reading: 200; km/h
